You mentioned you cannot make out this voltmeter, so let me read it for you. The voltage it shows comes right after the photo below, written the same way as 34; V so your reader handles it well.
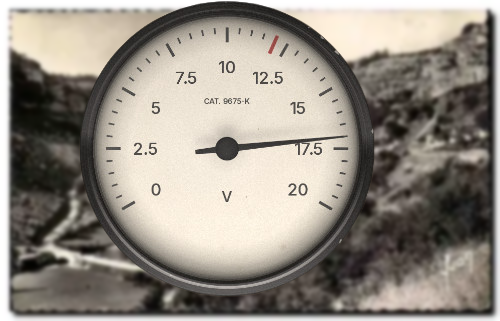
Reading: 17; V
